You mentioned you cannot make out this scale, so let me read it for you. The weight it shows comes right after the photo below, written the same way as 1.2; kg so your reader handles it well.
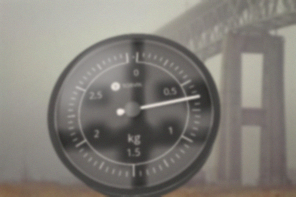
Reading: 0.65; kg
